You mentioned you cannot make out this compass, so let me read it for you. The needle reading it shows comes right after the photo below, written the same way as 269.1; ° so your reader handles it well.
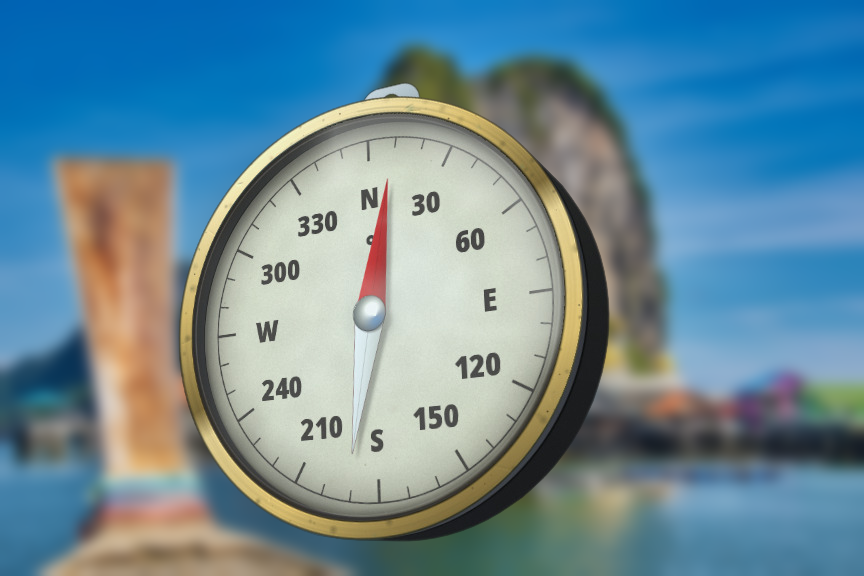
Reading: 10; °
